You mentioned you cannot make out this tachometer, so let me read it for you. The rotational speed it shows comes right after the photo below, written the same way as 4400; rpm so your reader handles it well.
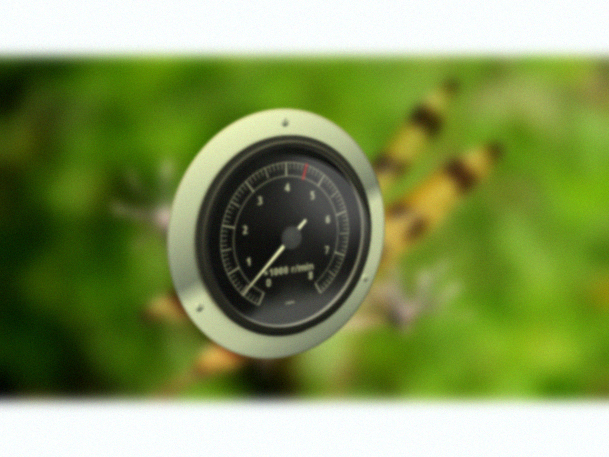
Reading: 500; rpm
